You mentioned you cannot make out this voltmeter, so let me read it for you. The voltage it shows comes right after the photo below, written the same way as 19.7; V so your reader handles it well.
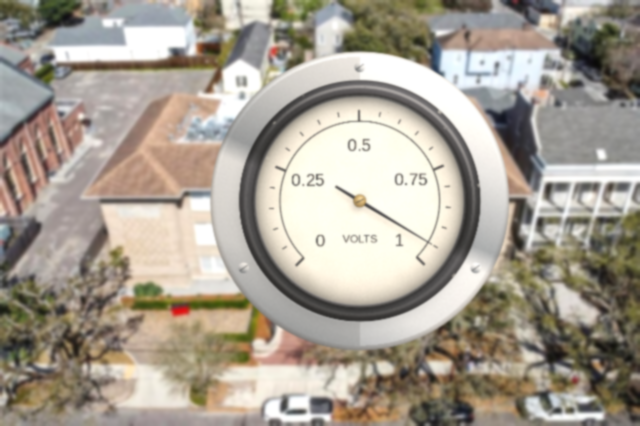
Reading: 0.95; V
